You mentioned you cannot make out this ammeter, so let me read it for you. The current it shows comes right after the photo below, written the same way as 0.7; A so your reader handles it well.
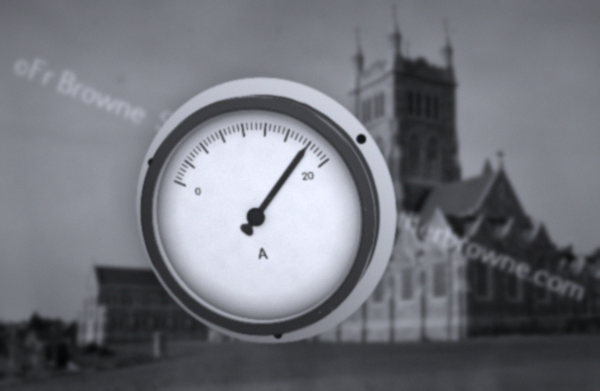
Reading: 17.5; A
